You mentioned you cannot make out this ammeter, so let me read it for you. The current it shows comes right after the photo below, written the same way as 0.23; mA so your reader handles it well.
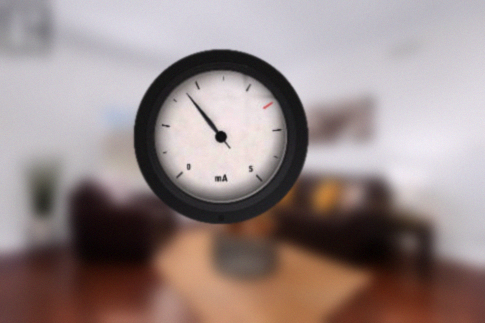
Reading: 1.75; mA
